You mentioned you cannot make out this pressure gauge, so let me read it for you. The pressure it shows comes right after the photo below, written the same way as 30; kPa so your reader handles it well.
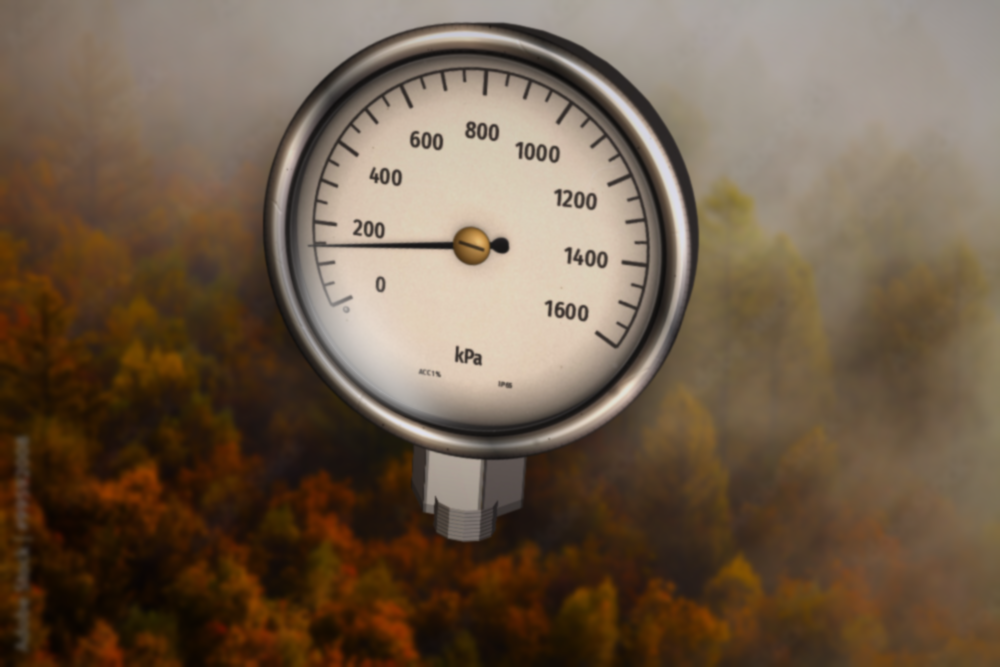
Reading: 150; kPa
